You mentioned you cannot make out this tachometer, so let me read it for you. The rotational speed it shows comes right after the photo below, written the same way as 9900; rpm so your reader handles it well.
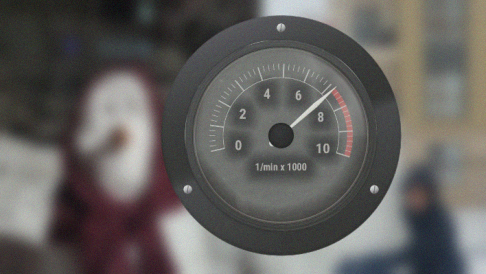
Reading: 7200; rpm
